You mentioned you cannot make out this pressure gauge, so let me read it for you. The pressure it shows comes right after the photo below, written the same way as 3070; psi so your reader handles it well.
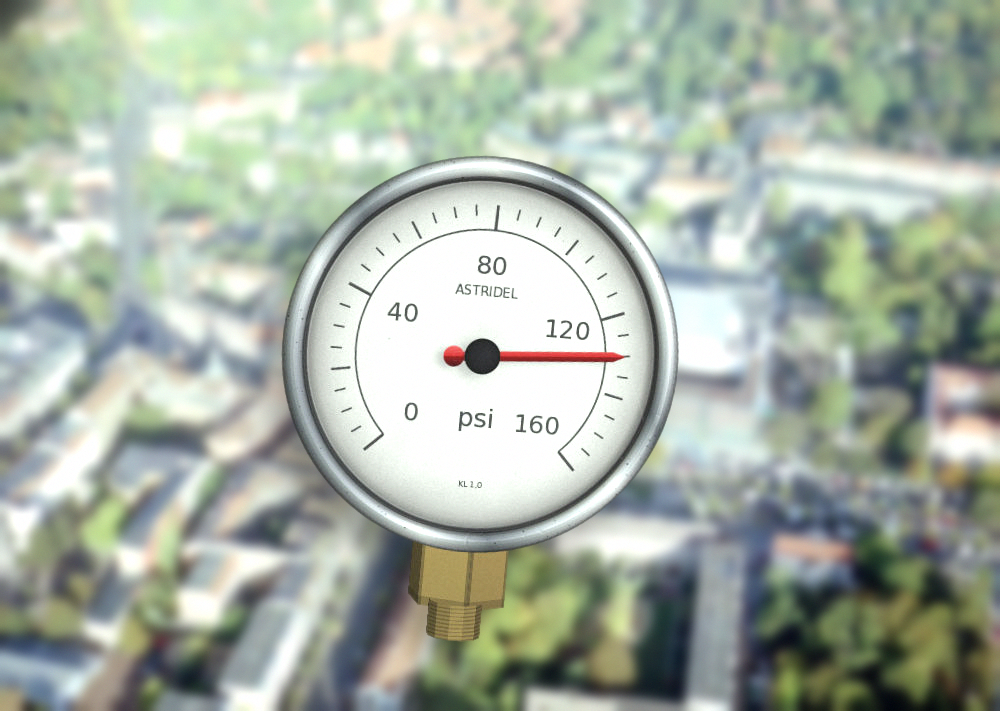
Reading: 130; psi
